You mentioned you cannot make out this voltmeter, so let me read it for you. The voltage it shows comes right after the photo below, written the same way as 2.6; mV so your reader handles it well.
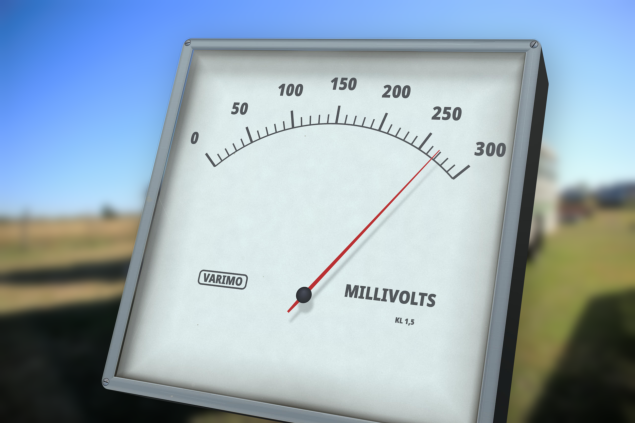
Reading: 270; mV
